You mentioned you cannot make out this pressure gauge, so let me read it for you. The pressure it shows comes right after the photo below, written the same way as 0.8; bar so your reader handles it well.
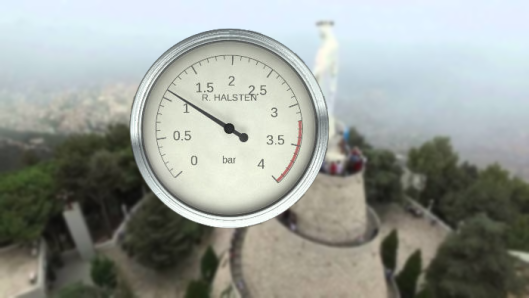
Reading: 1.1; bar
